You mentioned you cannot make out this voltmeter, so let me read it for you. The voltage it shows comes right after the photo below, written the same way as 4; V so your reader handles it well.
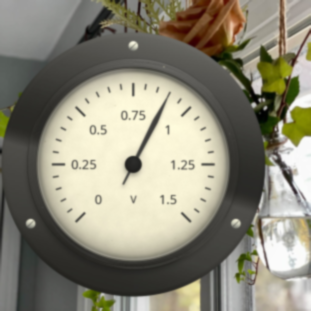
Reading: 0.9; V
